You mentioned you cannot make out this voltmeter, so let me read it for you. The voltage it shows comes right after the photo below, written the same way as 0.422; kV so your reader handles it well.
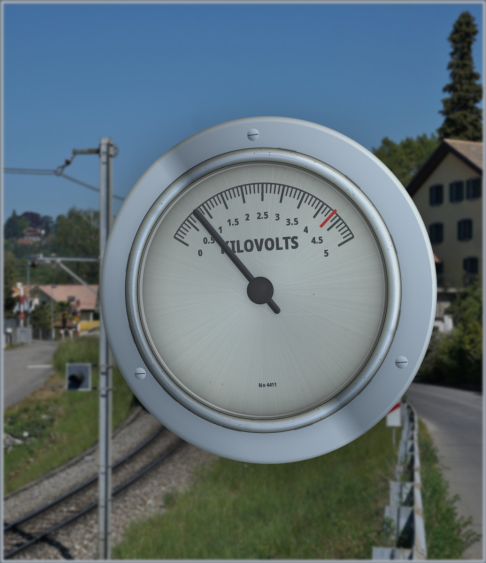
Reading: 0.8; kV
